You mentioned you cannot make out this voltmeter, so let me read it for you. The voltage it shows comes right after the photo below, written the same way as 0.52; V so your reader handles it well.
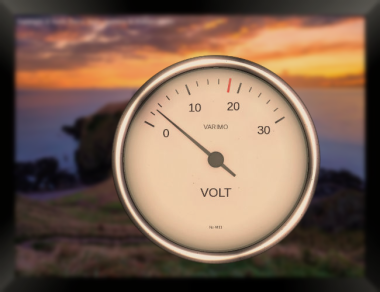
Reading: 3; V
